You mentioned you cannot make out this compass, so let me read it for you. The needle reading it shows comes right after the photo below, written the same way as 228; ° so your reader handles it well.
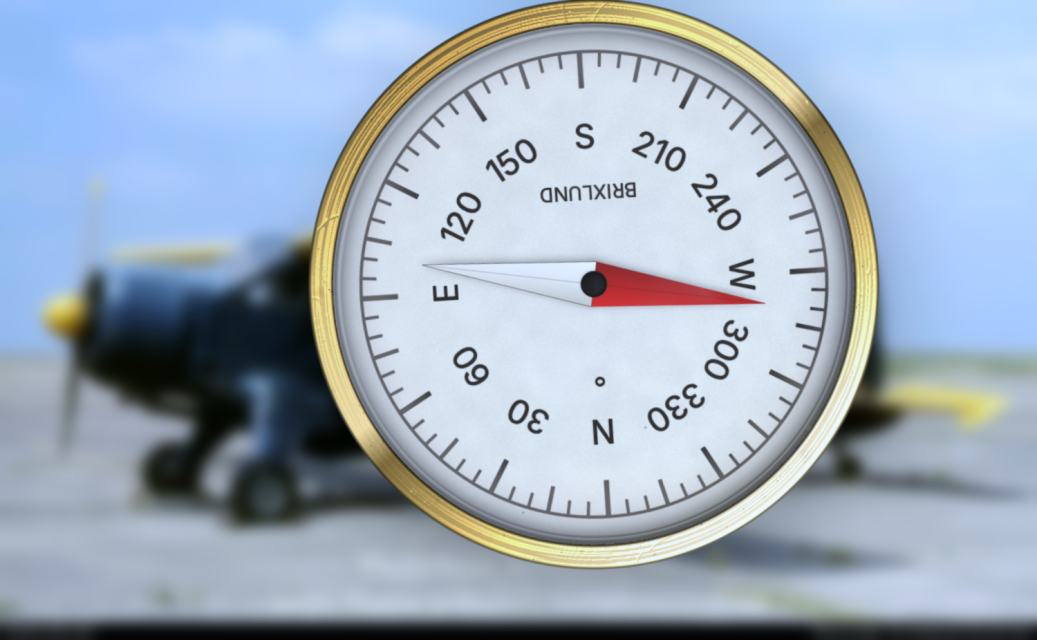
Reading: 280; °
